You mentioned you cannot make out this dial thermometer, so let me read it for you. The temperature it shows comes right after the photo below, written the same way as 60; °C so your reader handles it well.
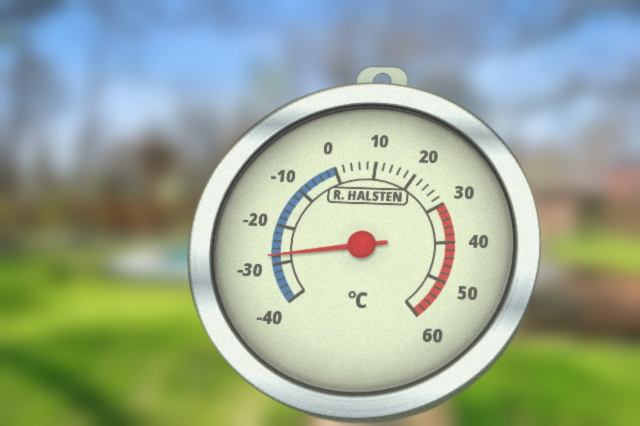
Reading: -28; °C
